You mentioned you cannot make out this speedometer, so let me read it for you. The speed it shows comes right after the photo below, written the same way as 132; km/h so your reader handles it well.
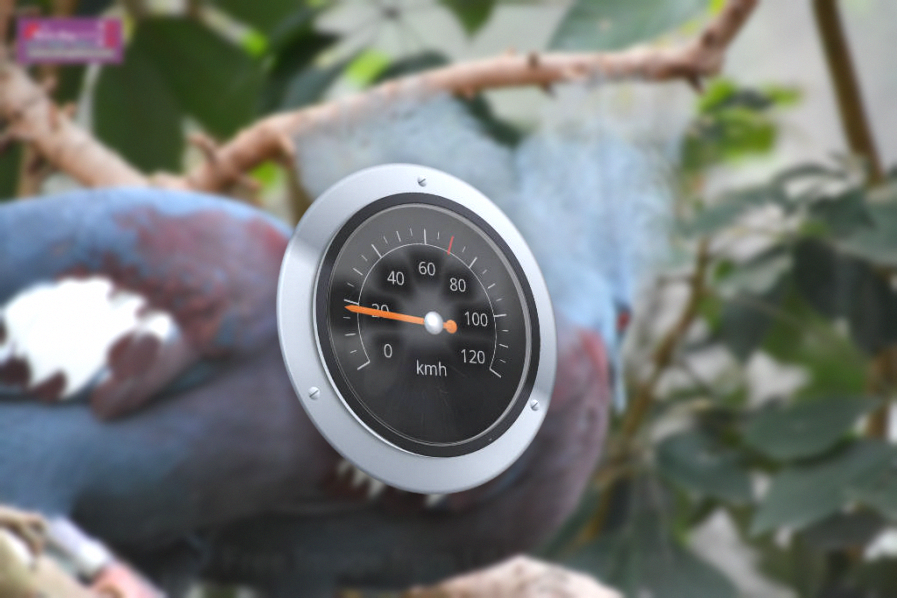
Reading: 17.5; km/h
